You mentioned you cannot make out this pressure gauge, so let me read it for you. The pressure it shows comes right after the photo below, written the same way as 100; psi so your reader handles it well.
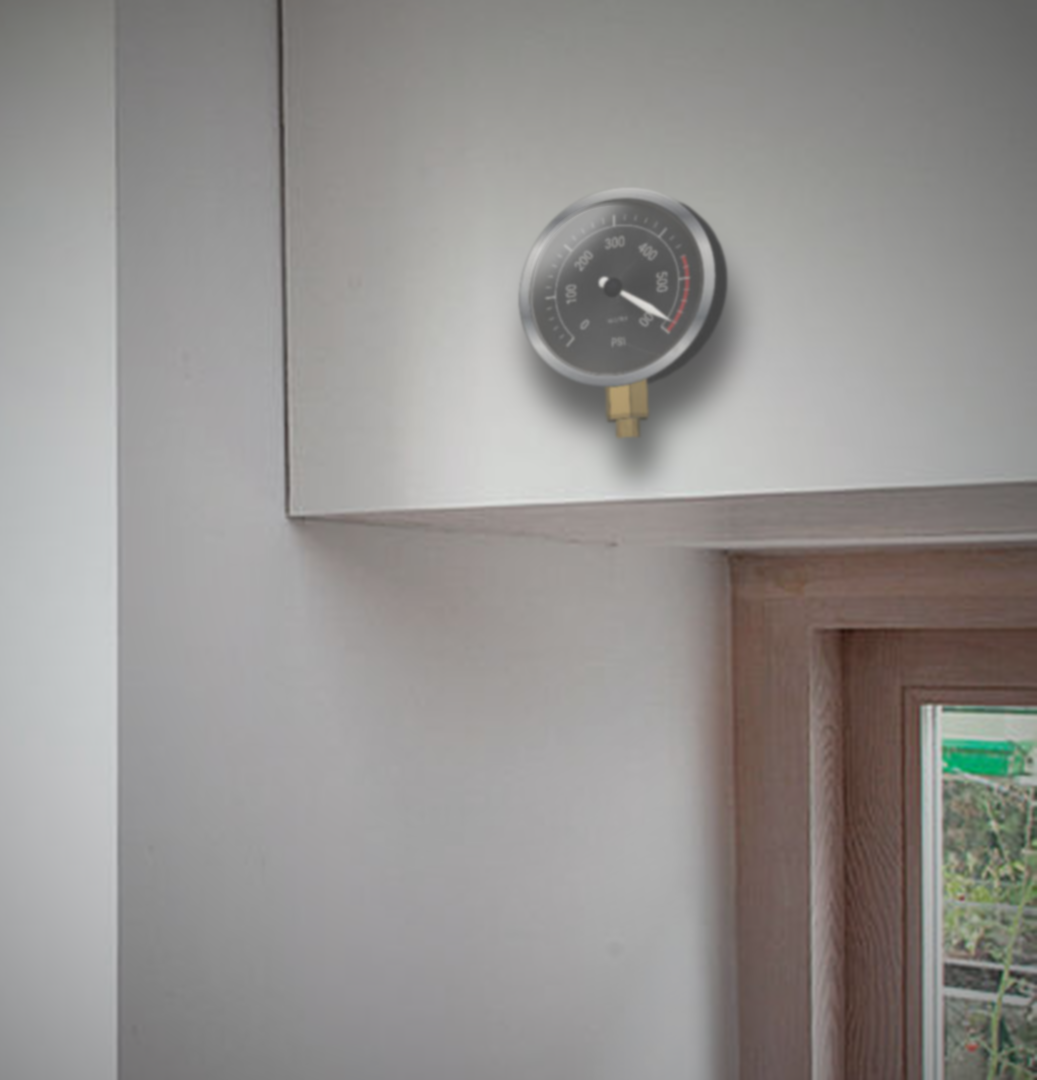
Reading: 580; psi
